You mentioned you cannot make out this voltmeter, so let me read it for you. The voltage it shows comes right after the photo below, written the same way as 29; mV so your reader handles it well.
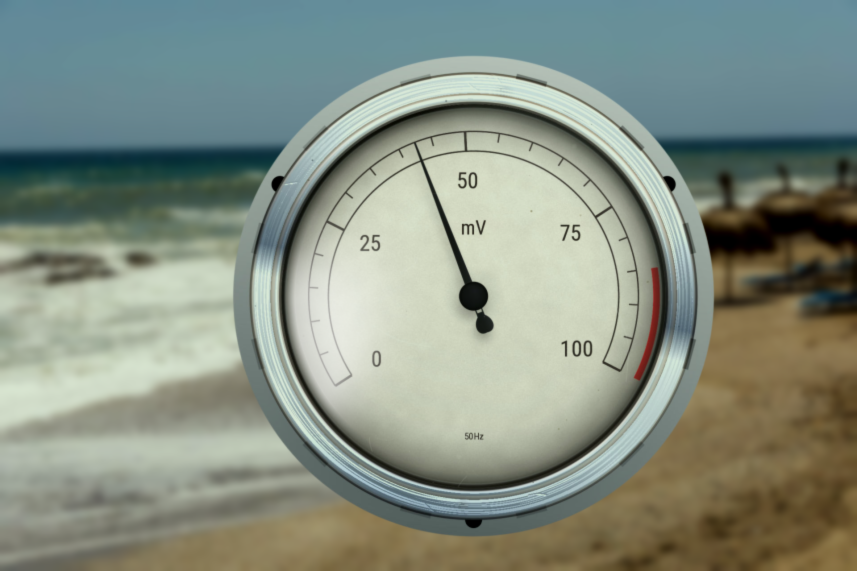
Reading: 42.5; mV
